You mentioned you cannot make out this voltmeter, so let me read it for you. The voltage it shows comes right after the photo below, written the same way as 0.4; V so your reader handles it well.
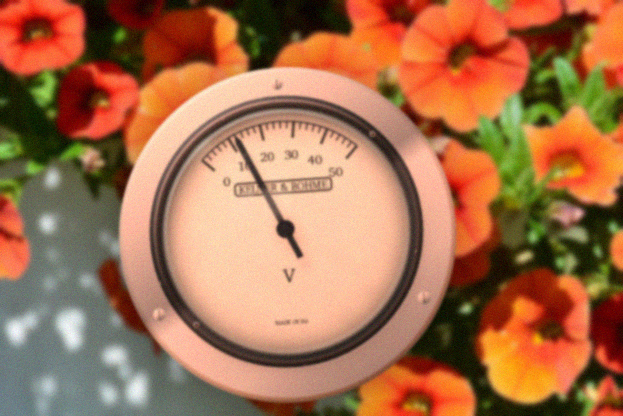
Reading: 12; V
